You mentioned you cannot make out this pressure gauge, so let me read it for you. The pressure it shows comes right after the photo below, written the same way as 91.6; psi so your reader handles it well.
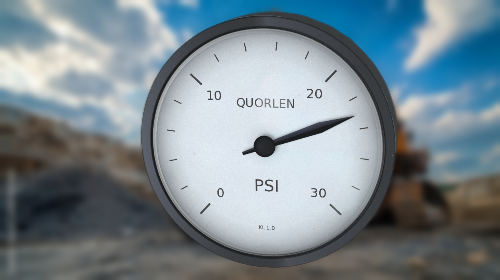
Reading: 23; psi
